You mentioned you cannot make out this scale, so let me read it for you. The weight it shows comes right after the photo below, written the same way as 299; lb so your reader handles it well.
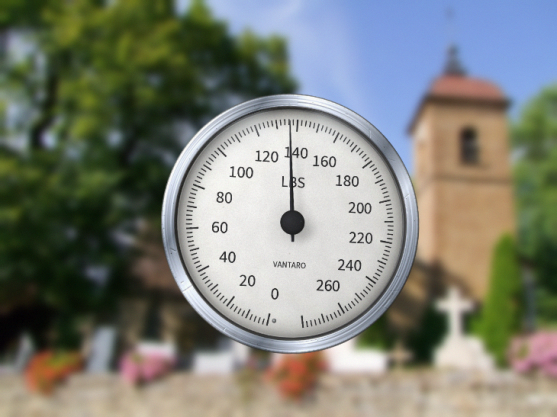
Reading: 136; lb
